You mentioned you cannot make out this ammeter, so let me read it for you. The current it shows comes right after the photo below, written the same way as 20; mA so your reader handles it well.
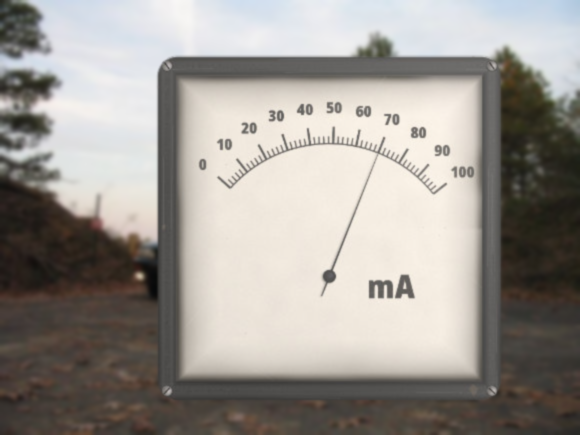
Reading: 70; mA
